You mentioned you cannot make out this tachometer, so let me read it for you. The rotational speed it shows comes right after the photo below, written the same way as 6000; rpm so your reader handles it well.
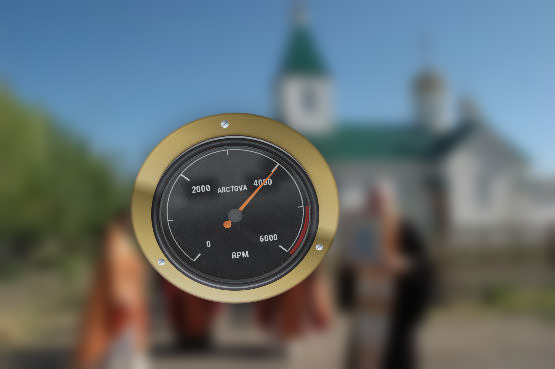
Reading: 4000; rpm
